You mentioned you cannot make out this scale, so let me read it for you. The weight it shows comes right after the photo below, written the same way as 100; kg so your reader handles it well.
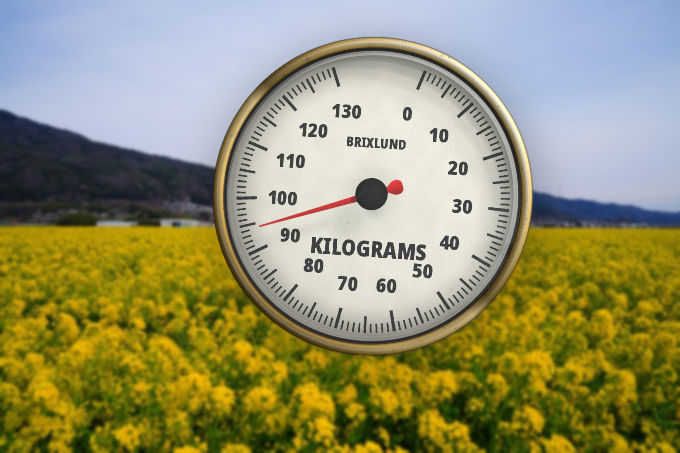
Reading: 94; kg
